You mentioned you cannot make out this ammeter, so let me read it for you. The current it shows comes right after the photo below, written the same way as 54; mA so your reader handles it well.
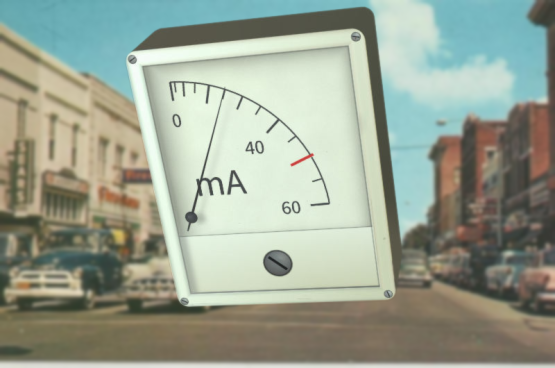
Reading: 25; mA
